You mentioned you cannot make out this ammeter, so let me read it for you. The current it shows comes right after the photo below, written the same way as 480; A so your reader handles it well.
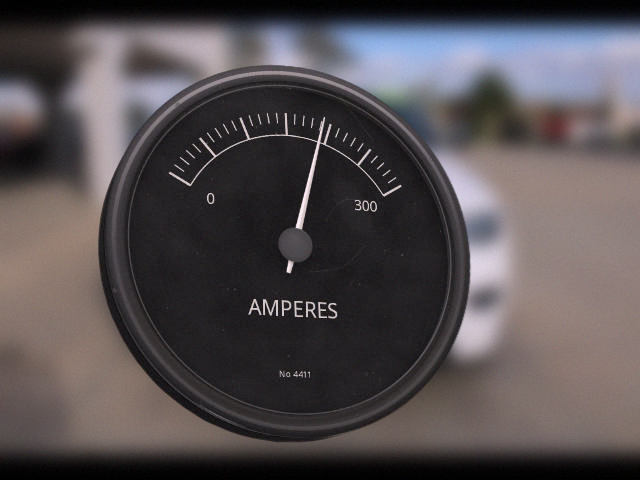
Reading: 190; A
